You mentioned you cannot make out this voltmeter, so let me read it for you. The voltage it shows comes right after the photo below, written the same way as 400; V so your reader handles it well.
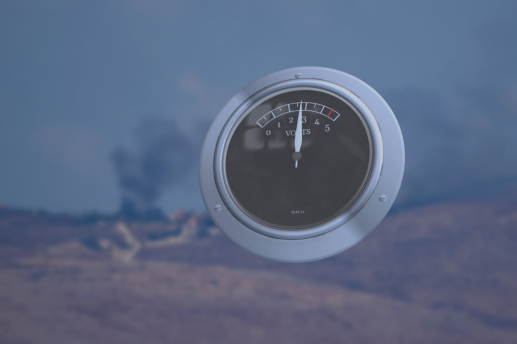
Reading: 2.75; V
